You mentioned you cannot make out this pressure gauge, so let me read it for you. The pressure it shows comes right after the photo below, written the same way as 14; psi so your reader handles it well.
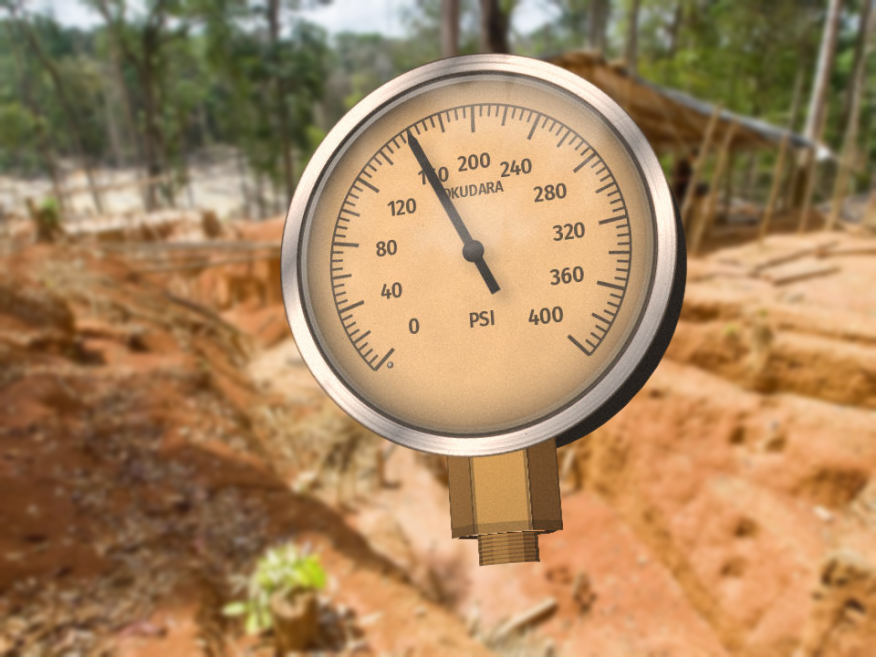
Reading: 160; psi
